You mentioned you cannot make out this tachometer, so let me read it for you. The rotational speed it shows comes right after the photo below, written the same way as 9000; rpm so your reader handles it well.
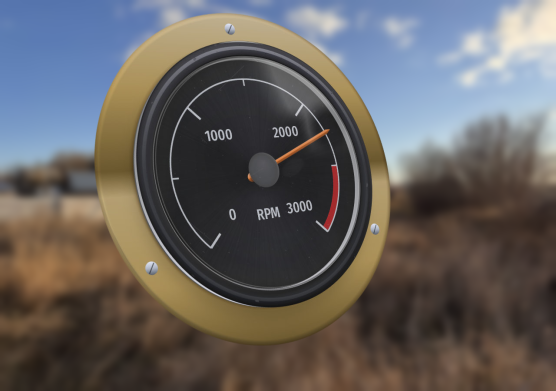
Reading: 2250; rpm
